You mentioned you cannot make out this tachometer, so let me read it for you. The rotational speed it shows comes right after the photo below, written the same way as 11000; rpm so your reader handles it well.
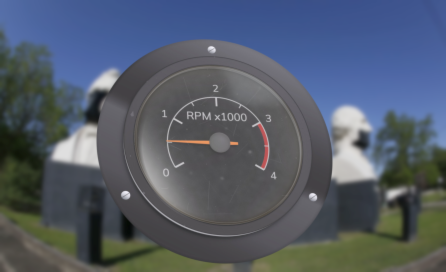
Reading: 500; rpm
